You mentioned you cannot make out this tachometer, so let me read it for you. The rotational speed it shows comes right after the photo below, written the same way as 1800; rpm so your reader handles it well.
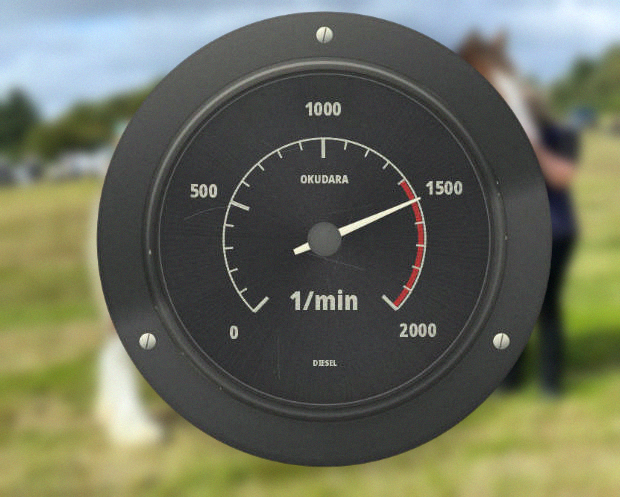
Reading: 1500; rpm
